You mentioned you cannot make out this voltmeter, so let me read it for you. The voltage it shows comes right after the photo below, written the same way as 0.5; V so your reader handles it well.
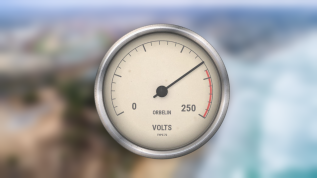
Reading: 180; V
